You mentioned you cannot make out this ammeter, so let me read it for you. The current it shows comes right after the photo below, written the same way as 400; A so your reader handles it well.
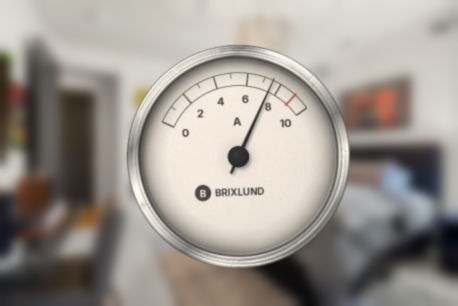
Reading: 7.5; A
